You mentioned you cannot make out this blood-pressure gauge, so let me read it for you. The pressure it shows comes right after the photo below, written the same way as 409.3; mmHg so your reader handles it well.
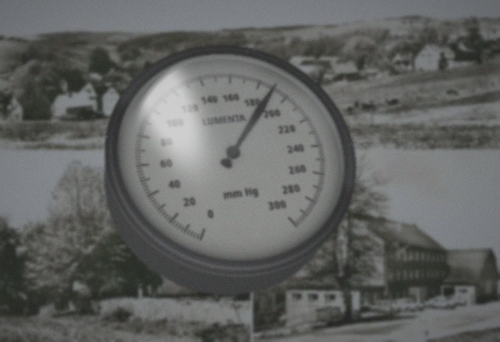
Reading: 190; mmHg
